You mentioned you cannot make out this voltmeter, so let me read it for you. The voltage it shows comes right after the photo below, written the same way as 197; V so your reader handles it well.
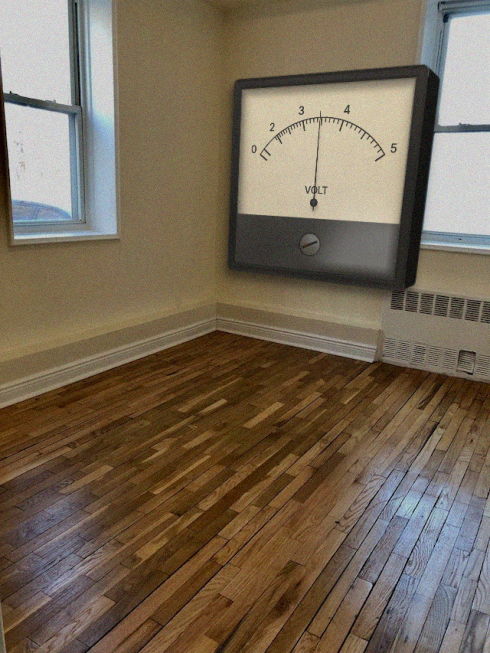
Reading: 3.5; V
